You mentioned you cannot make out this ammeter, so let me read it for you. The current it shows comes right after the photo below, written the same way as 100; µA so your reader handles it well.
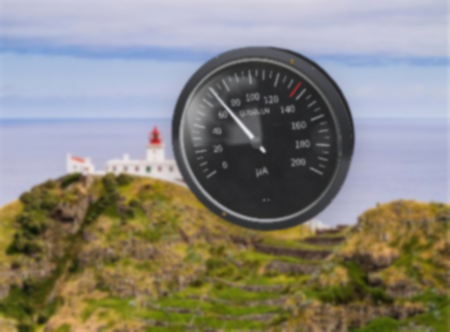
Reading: 70; µA
